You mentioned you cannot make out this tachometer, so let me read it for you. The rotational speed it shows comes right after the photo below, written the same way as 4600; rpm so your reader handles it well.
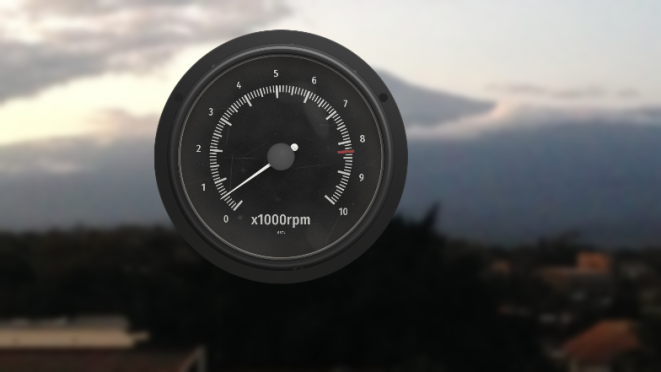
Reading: 500; rpm
